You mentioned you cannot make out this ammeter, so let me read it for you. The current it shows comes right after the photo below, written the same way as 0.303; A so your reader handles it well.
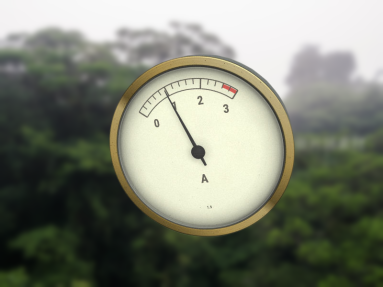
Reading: 1; A
